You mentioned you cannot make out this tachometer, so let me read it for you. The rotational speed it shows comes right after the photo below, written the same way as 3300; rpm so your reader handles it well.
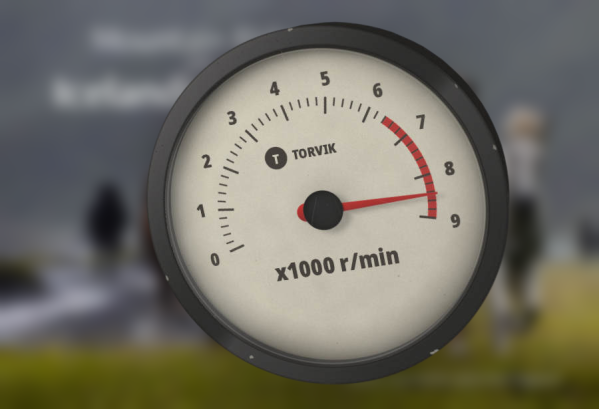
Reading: 8400; rpm
